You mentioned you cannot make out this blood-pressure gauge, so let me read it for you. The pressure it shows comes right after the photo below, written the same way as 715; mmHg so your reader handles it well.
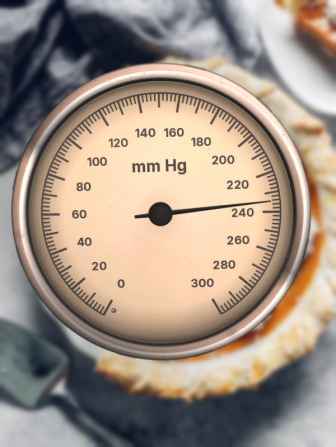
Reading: 234; mmHg
